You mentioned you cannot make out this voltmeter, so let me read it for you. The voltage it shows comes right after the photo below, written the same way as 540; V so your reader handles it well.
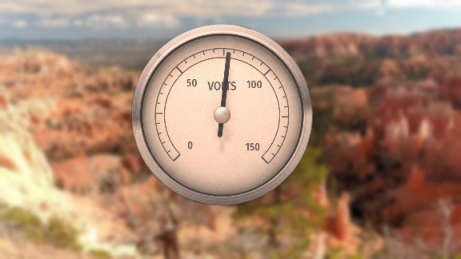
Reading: 77.5; V
